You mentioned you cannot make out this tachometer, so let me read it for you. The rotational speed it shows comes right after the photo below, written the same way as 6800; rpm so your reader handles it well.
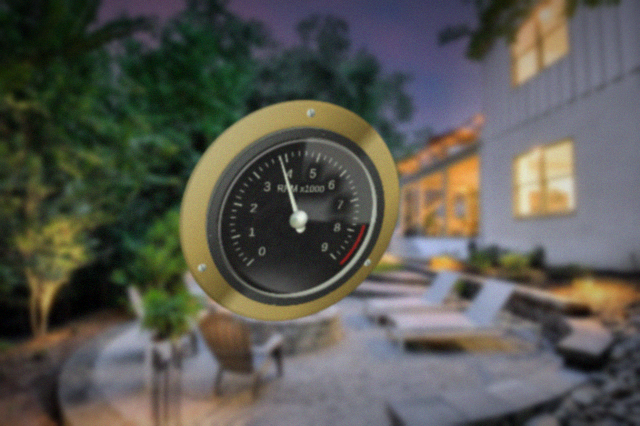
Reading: 3800; rpm
